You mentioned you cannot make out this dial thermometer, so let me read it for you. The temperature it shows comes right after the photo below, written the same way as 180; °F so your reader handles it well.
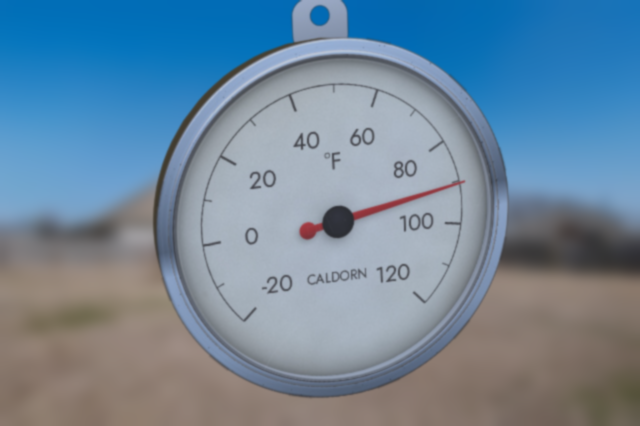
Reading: 90; °F
